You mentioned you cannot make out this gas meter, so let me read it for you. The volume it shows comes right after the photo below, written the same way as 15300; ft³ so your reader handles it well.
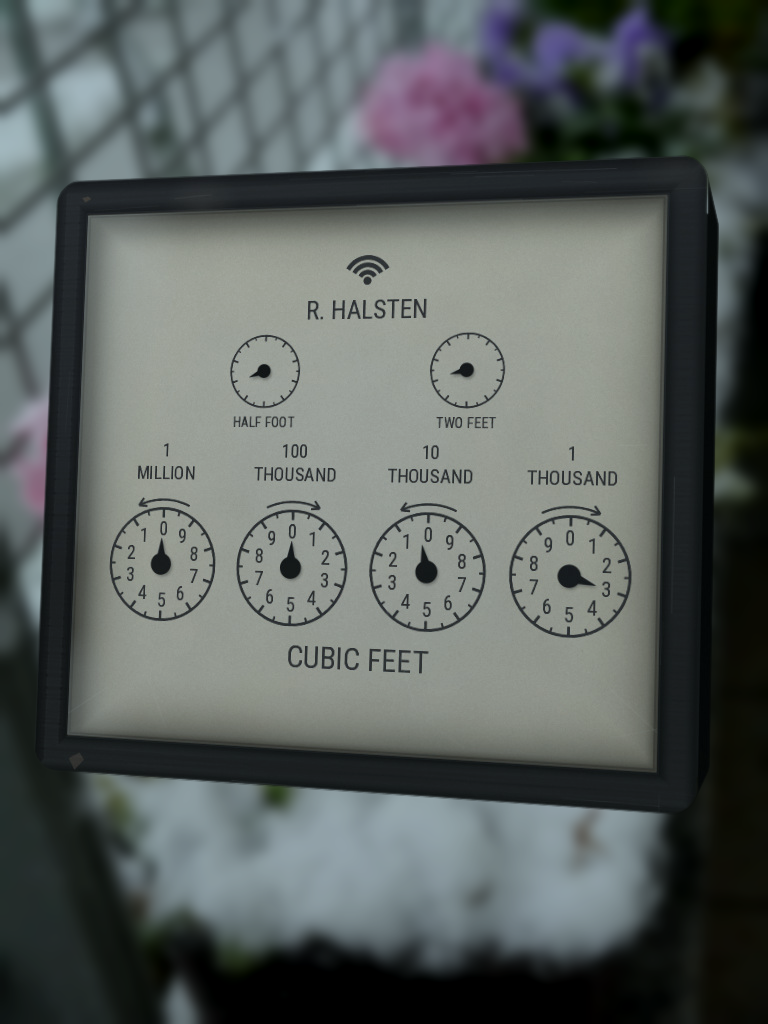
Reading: 300; ft³
